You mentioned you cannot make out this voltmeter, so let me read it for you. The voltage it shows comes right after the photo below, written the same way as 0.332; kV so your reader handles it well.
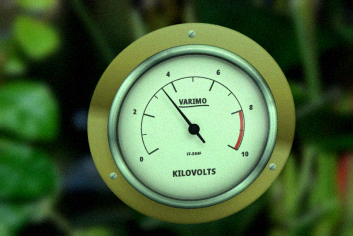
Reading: 3.5; kV
